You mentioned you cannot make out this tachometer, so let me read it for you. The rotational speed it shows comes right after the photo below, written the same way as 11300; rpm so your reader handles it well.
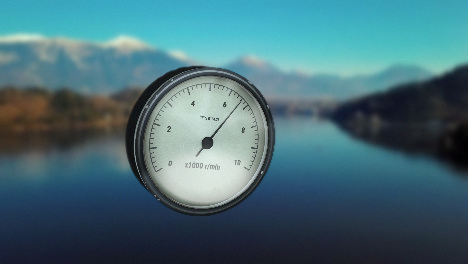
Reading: 6600; rpm
